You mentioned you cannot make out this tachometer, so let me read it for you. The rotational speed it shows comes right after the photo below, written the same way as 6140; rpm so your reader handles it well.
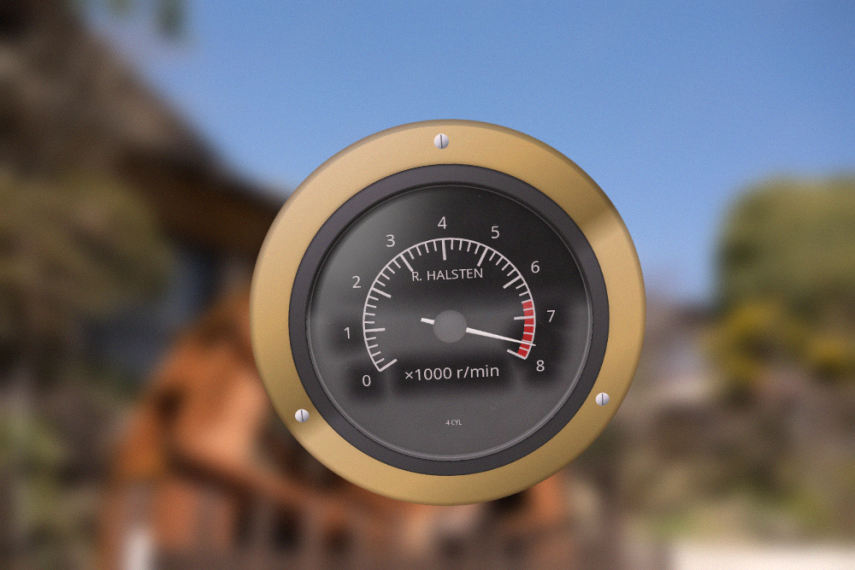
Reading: 7600; rpm
